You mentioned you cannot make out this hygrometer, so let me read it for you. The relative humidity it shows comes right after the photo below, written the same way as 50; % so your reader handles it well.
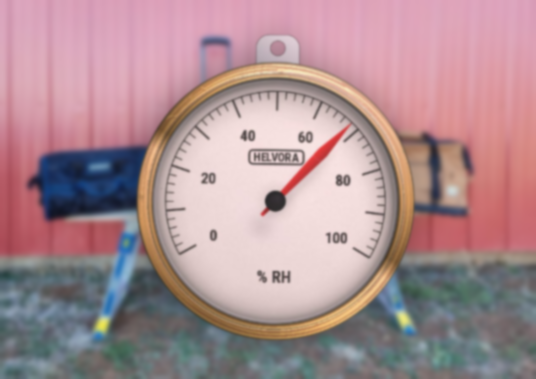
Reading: 68; %
